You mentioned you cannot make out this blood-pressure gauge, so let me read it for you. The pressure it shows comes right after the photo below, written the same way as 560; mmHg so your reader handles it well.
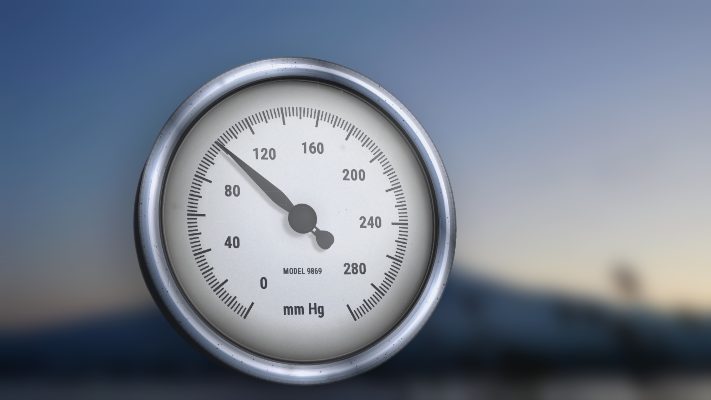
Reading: 100; mmHg
